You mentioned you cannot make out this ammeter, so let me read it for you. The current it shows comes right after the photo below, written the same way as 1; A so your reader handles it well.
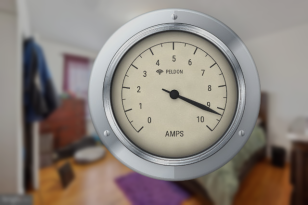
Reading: 9.25; A
